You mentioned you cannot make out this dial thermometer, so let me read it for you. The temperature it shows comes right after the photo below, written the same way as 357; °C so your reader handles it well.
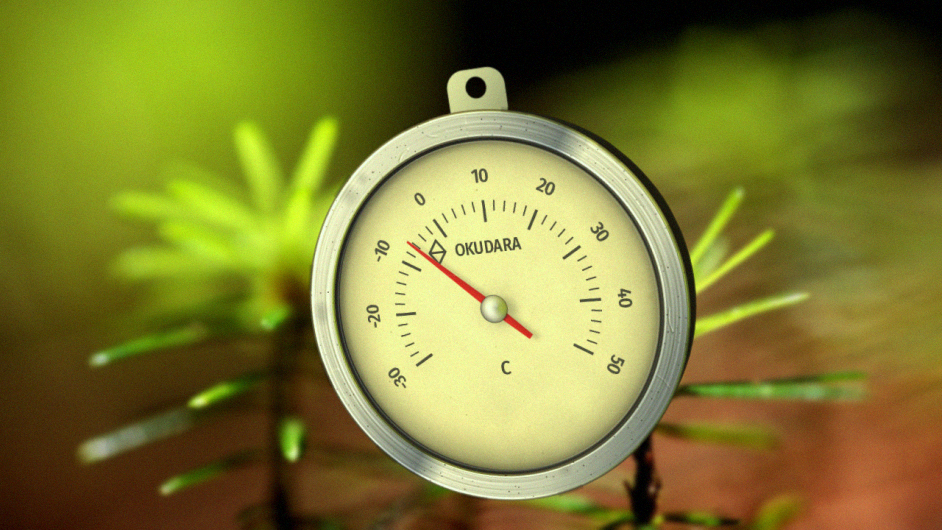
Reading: -6; °C
